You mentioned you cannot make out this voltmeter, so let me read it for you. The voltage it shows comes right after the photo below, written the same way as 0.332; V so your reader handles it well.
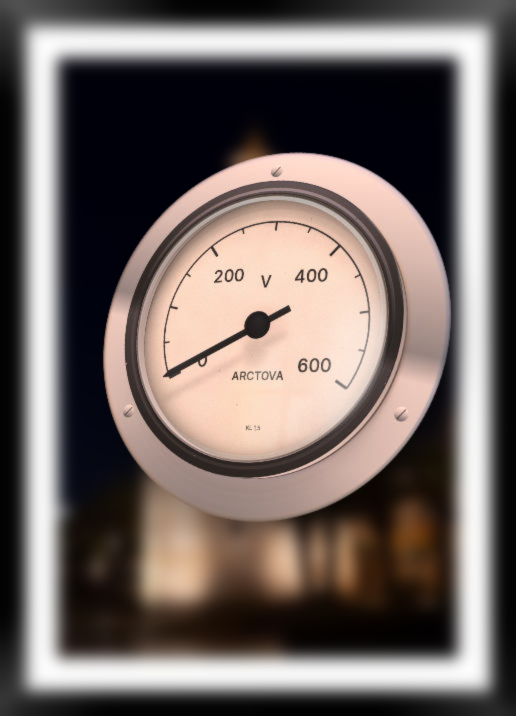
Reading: 0; V
